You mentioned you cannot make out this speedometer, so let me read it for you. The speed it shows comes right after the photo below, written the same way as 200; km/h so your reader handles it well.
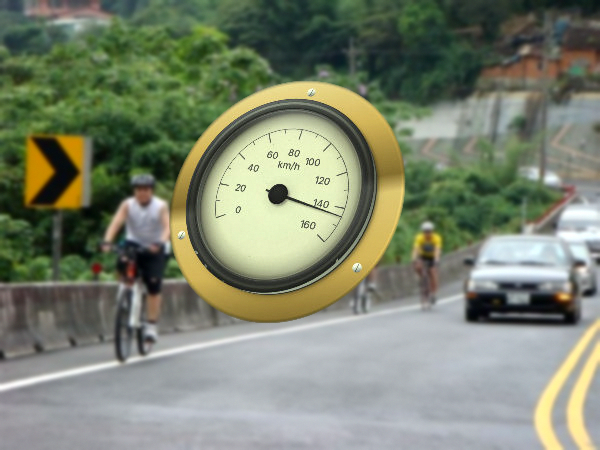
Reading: 145; km/h
